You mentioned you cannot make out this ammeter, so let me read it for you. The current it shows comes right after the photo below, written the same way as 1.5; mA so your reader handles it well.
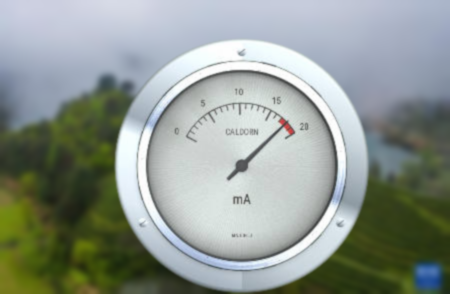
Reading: 18; mA
